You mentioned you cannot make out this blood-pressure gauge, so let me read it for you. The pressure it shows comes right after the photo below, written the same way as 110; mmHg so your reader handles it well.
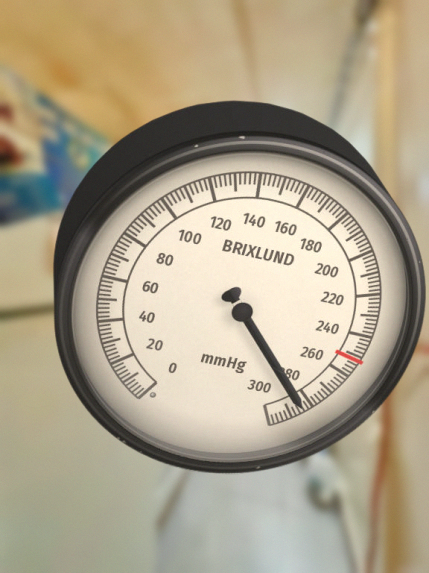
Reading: 284; mmHg
